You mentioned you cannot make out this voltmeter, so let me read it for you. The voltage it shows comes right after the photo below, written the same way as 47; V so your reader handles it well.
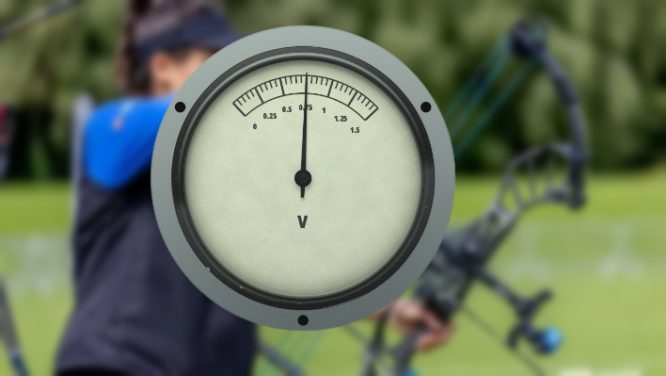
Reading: 0.75; V
